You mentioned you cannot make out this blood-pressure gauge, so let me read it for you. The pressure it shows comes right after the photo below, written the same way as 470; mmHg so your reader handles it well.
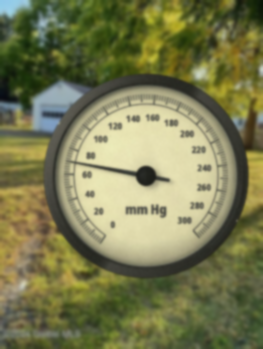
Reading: 70; mmHg
